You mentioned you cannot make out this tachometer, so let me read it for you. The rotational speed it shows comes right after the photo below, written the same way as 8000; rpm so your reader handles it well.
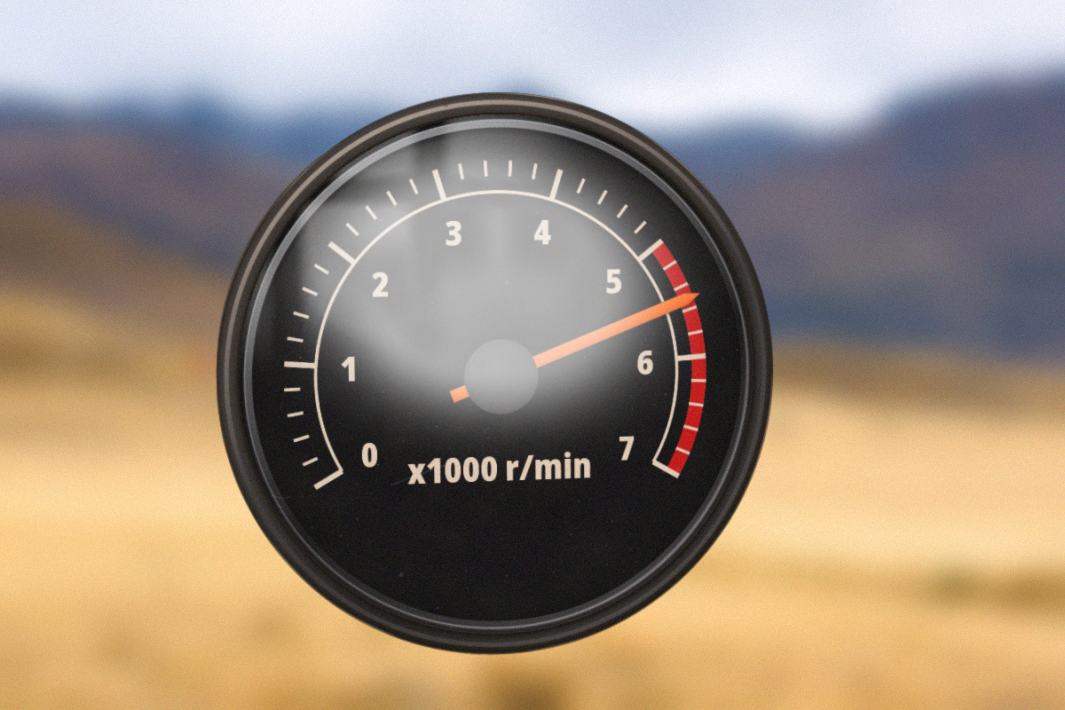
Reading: 5500; rpm
